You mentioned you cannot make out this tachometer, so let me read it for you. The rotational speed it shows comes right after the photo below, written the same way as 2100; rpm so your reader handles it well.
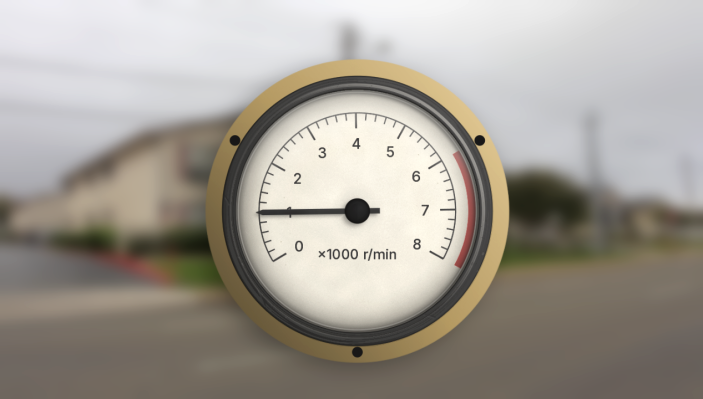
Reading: 1000; rpm
